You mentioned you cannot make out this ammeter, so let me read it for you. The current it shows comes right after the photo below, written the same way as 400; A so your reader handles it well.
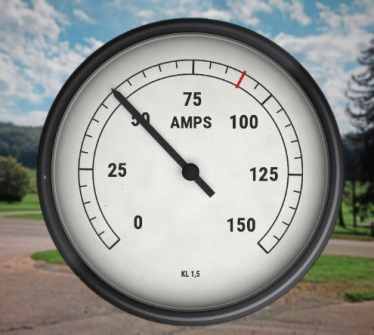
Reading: 50; A
